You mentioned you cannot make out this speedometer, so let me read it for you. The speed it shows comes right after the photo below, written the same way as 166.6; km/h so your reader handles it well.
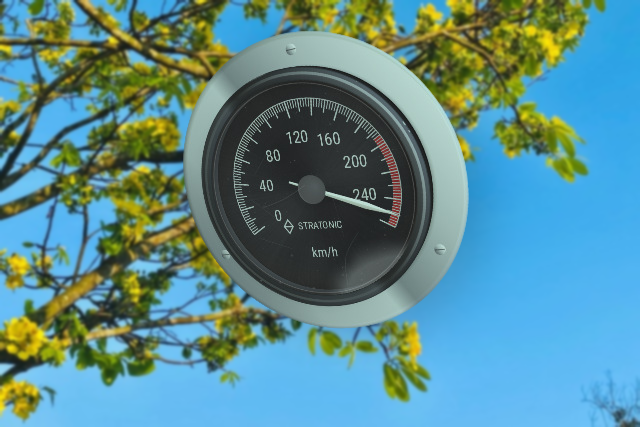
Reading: 250; km/h
